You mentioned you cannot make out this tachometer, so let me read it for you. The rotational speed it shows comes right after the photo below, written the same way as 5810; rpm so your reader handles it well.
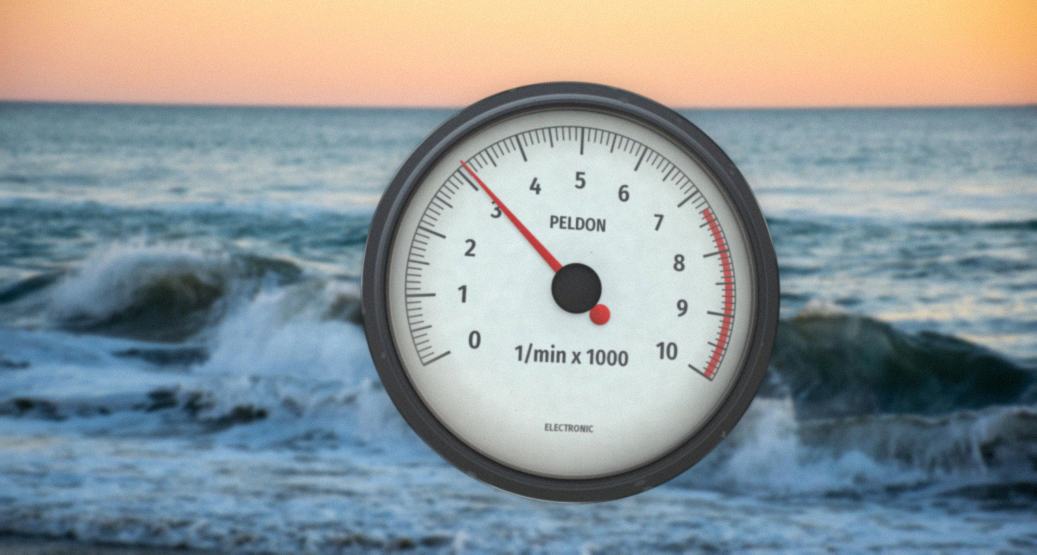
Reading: 3100; rpm
